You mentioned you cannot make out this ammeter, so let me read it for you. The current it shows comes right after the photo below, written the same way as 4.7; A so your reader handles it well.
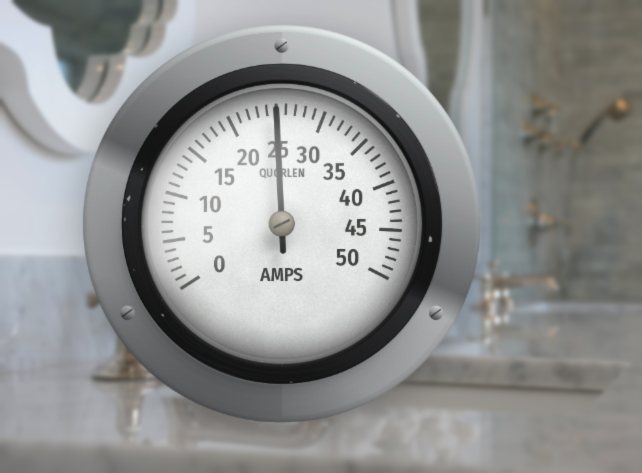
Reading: 25; A
